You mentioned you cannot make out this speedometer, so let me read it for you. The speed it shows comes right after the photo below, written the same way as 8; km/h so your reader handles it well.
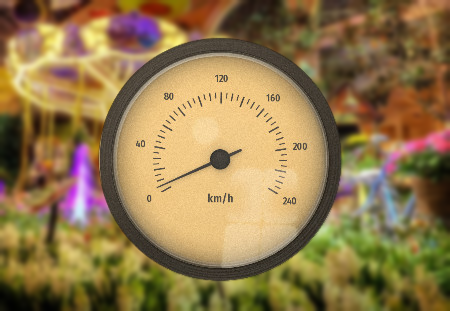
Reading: 5; km/h
